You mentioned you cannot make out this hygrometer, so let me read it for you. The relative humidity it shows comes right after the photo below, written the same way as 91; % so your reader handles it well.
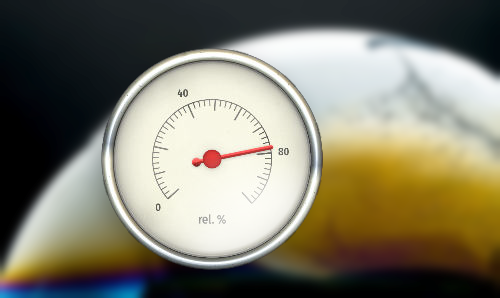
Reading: 78; %
